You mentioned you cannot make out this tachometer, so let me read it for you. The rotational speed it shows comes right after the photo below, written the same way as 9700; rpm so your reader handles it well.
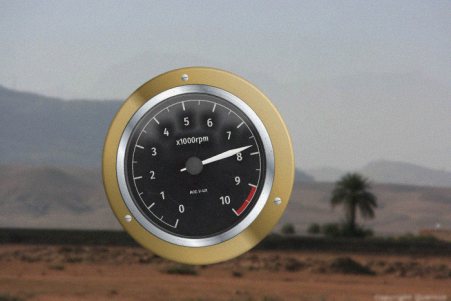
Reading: 7750; rpm
